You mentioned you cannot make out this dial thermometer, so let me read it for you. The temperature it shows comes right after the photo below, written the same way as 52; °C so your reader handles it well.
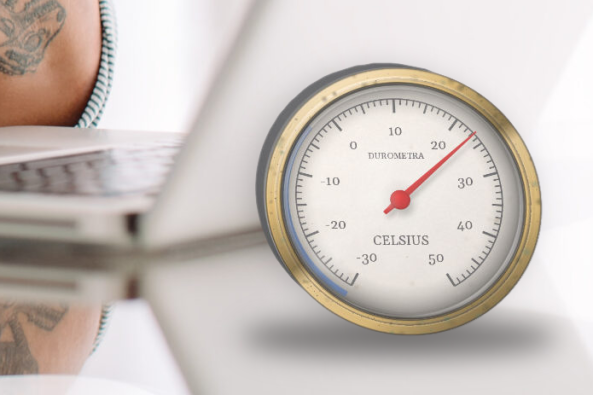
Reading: 23; °C
